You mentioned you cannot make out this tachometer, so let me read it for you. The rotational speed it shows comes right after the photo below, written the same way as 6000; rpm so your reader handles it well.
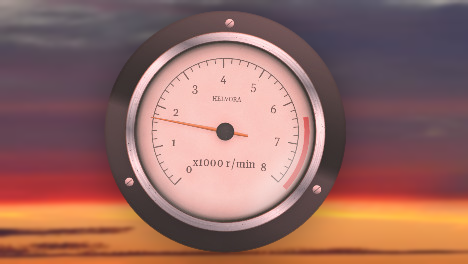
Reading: 1700; rpm
